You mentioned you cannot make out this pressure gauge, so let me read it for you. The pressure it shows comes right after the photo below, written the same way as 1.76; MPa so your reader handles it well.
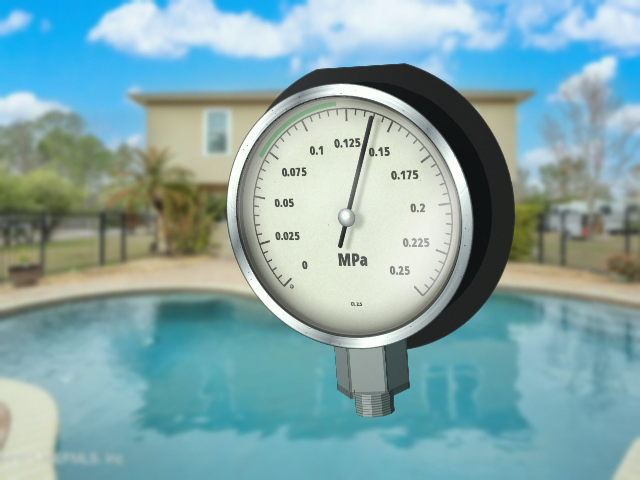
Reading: 0.14; MPa
